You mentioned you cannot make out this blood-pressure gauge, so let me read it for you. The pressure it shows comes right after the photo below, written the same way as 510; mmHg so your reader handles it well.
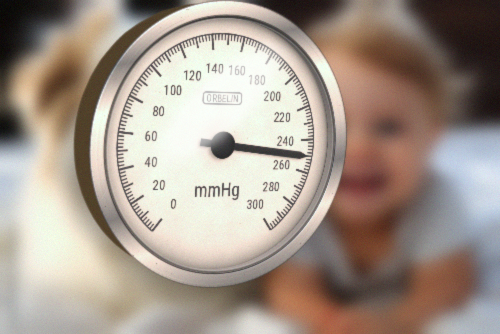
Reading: 250; mmHg
